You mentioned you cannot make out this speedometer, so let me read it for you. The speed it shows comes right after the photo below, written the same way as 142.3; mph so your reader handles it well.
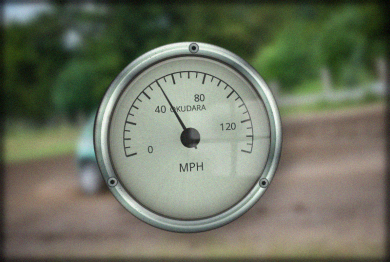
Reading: 50; mph
